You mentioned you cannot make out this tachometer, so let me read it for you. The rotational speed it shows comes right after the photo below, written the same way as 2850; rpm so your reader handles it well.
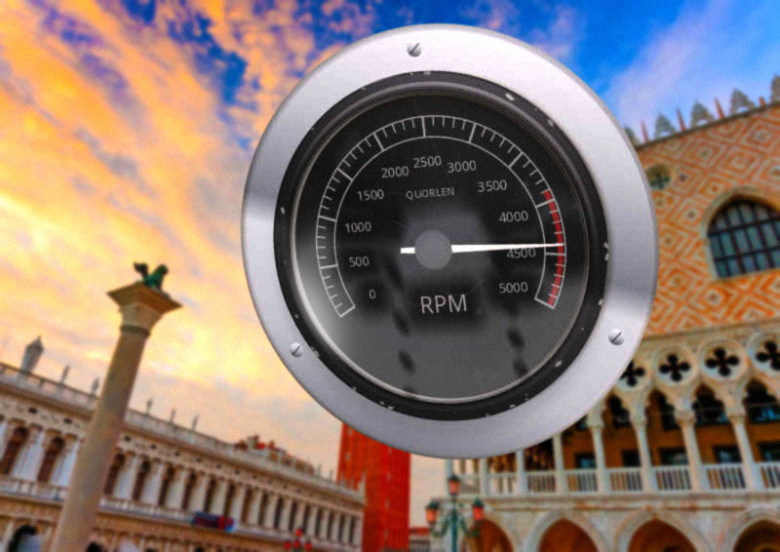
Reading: 4400; rpm
